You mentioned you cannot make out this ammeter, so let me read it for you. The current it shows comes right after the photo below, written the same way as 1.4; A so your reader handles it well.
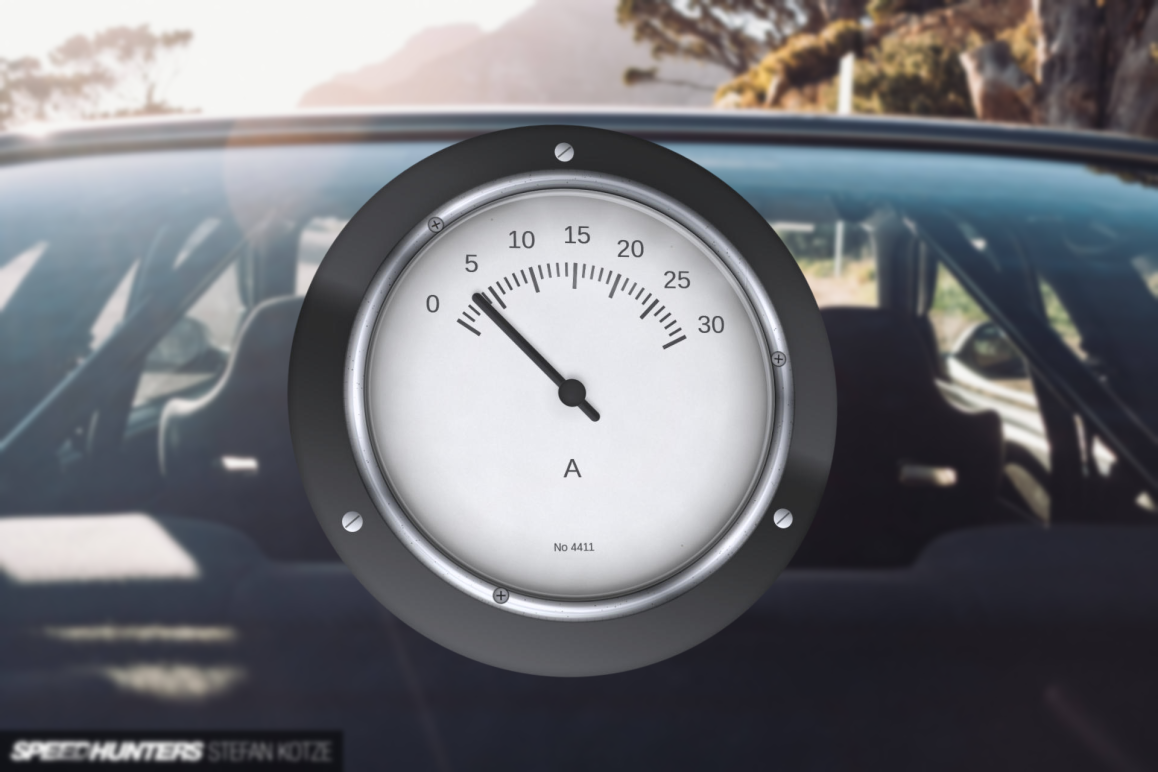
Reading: 3; A
